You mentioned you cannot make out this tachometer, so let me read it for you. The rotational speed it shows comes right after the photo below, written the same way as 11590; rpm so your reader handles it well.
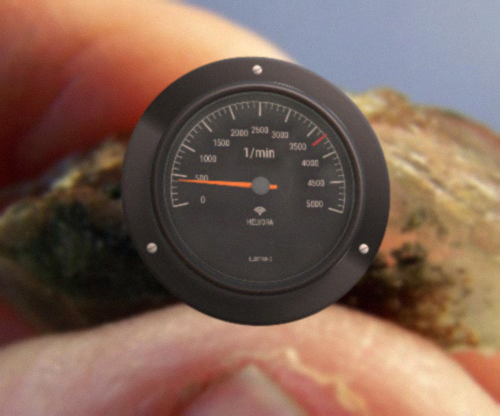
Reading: 400; rpm
